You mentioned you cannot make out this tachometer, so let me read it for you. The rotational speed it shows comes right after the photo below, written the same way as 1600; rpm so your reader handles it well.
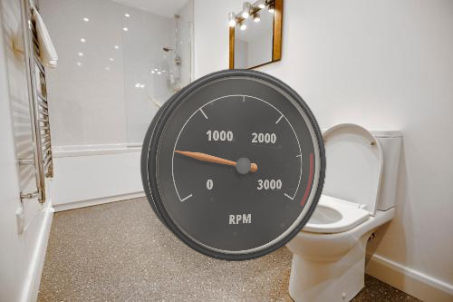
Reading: 500; rpm
